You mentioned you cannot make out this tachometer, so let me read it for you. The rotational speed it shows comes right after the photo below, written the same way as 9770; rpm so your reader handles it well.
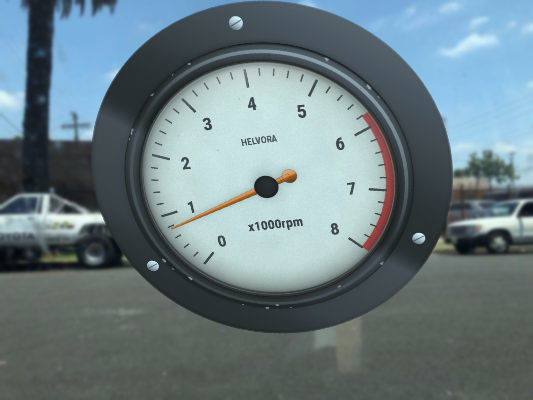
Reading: 800; rpm
